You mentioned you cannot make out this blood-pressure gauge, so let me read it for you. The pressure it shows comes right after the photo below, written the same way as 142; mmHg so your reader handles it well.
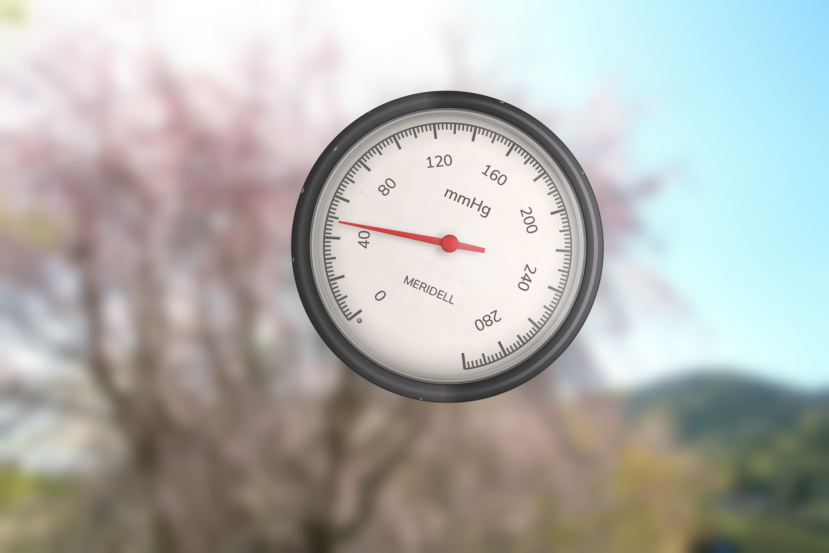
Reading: 48; mmHg
